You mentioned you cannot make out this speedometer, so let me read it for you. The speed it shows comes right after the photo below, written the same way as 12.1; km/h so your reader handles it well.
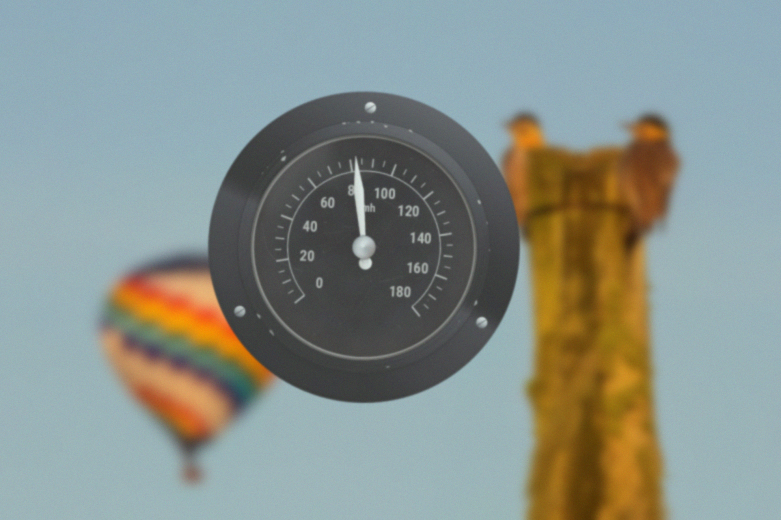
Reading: 82.5; km/h
